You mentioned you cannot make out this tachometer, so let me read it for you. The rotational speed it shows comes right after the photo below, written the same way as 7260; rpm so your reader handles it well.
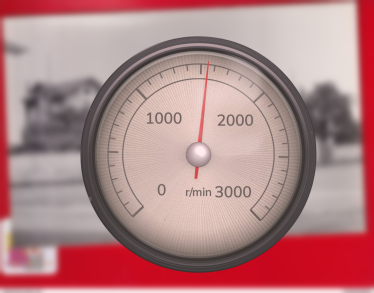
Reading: 1550; rpm
